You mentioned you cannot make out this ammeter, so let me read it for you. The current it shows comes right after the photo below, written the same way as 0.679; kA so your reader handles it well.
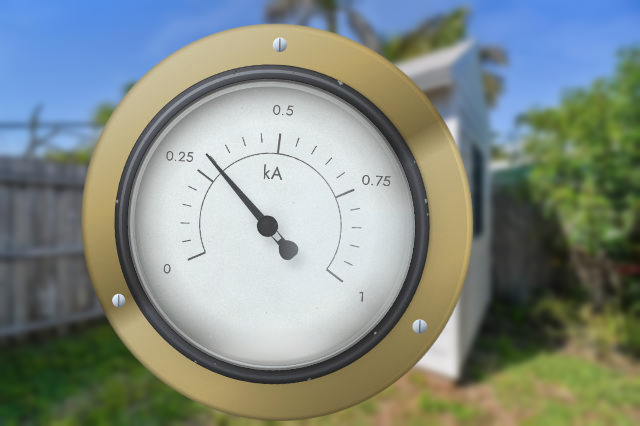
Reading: 0.3; kA
